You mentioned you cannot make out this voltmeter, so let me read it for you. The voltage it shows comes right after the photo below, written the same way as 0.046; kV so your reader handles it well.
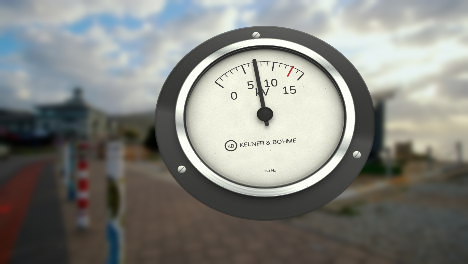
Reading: 7; kV
